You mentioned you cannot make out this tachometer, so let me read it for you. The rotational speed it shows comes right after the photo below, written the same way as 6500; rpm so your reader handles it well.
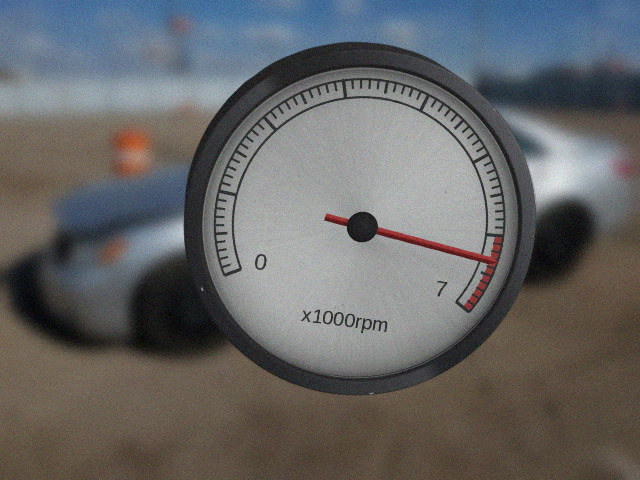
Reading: 6300; rpm
